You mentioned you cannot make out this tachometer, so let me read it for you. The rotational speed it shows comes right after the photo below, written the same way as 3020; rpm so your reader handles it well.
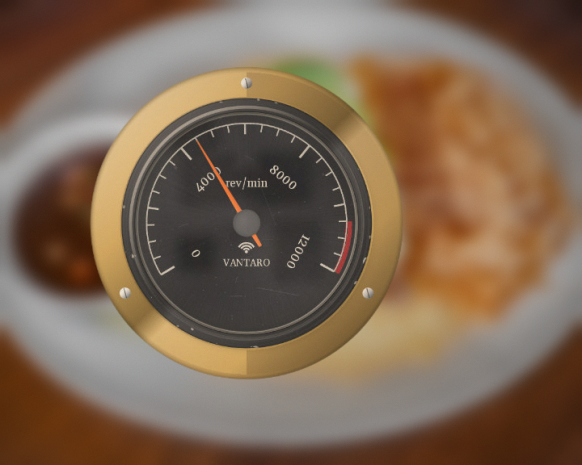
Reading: 4500; rpm
